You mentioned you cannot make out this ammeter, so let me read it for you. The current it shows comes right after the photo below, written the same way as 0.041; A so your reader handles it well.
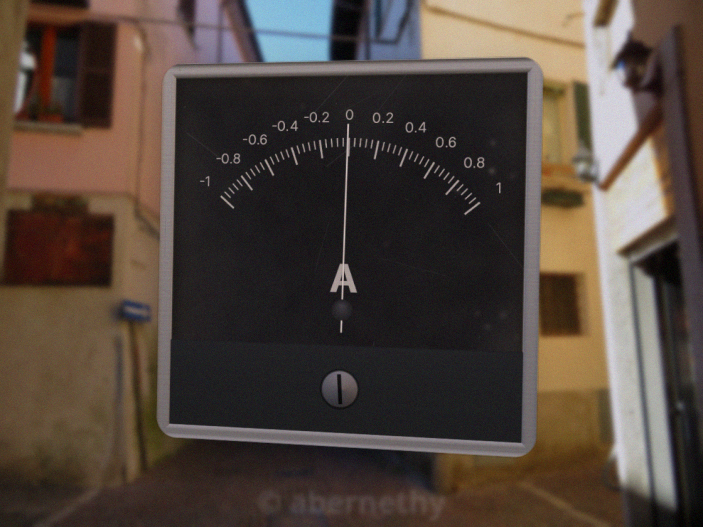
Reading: 0; A
